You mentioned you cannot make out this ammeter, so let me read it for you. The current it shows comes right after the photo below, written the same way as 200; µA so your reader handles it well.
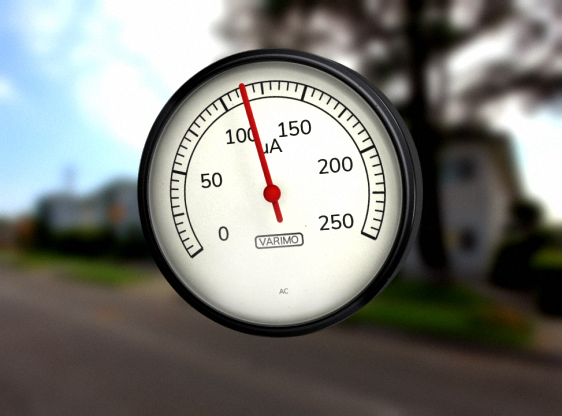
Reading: 115; µA
